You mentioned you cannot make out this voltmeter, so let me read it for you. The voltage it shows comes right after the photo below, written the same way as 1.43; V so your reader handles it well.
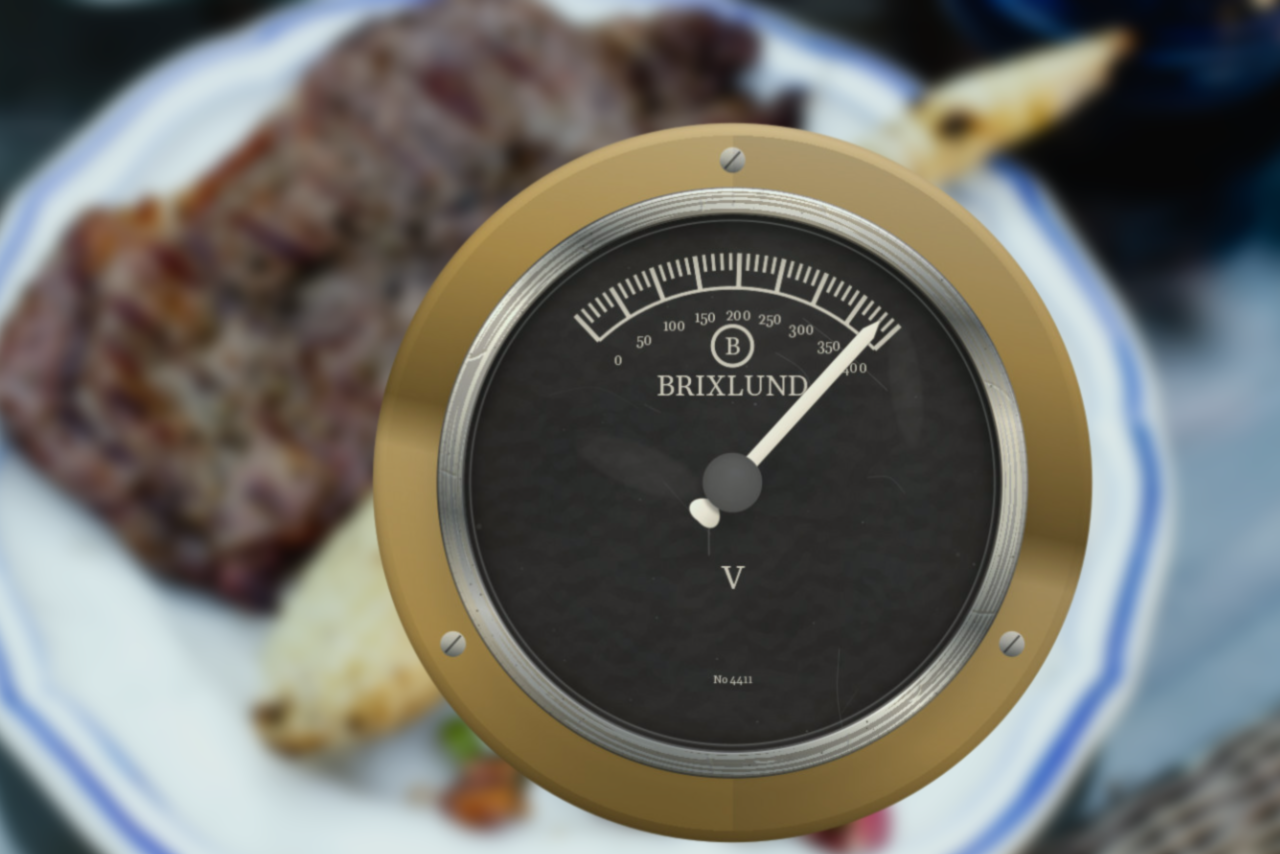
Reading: 380; V
